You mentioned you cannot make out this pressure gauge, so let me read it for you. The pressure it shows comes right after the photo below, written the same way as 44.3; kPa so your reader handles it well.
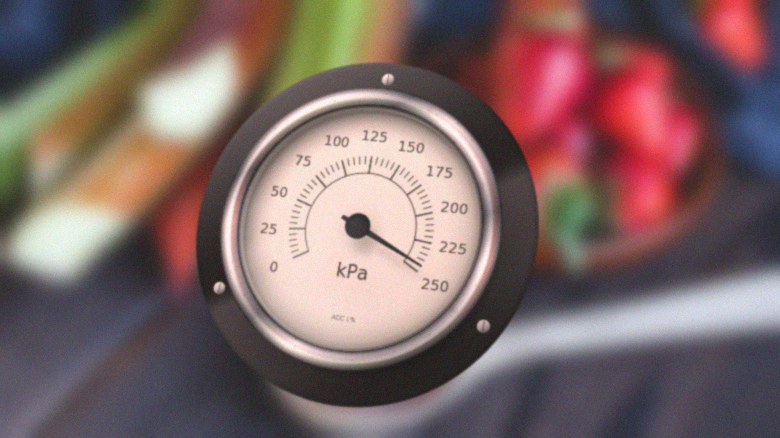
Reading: 245; kPa
